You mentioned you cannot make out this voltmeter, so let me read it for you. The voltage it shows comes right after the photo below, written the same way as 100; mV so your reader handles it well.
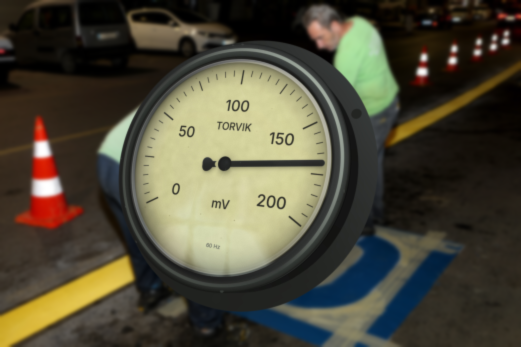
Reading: 170; mV
